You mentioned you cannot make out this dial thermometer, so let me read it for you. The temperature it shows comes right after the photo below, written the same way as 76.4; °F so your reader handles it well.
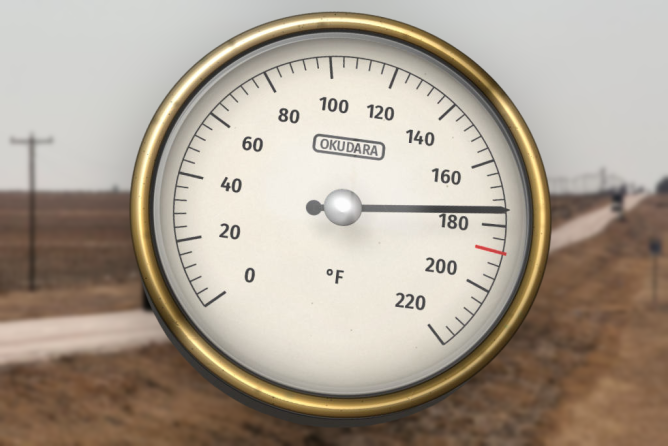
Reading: 176; °F
